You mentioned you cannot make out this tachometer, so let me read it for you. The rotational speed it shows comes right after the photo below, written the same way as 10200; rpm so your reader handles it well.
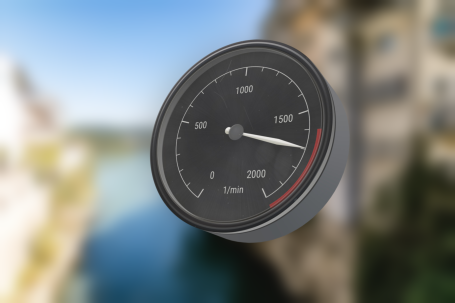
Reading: 1700; rpm
